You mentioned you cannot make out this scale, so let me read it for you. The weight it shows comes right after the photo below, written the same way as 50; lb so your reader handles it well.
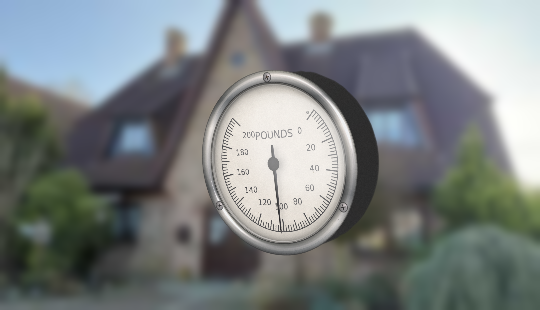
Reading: 100; lb
